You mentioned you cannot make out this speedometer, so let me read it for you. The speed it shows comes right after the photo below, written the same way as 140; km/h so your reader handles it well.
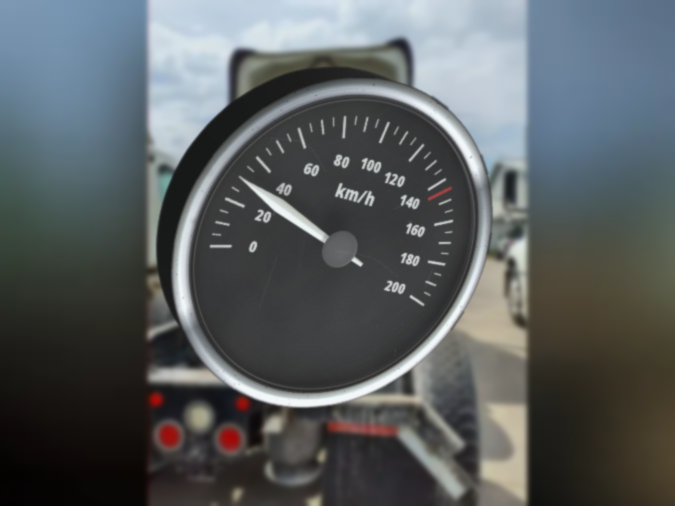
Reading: 30; km/h
